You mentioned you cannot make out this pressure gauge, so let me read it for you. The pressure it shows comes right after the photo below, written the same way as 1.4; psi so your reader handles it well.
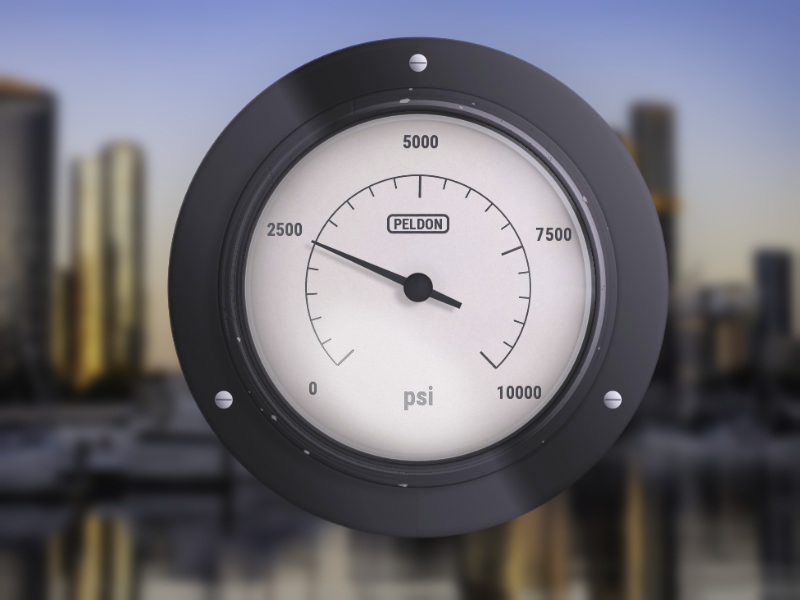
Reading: 2500; psi
